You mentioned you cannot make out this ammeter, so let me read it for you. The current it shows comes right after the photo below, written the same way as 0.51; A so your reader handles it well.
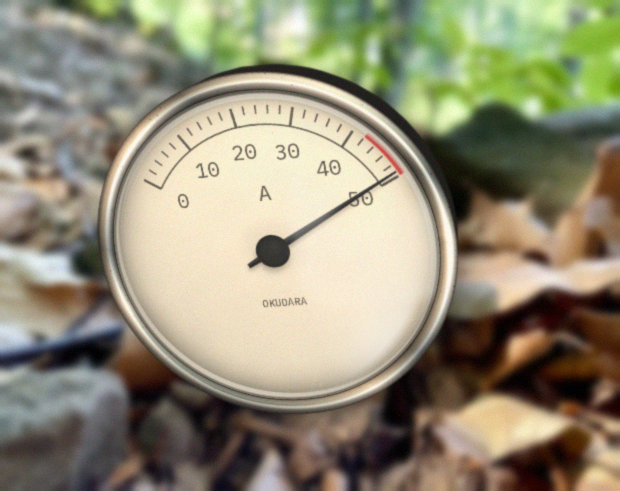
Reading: 49; A
